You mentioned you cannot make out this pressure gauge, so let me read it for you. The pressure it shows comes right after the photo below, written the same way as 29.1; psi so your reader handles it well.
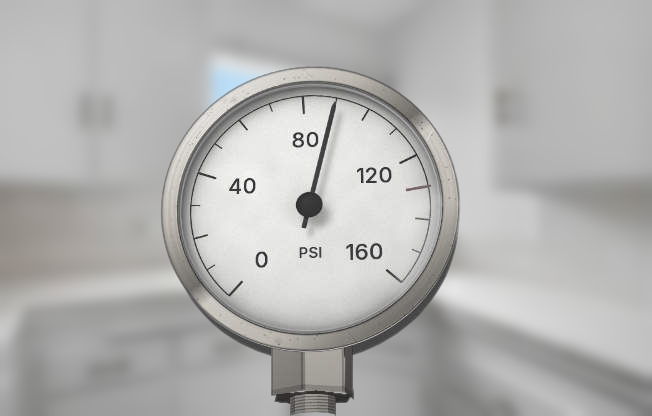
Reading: 90; psi
